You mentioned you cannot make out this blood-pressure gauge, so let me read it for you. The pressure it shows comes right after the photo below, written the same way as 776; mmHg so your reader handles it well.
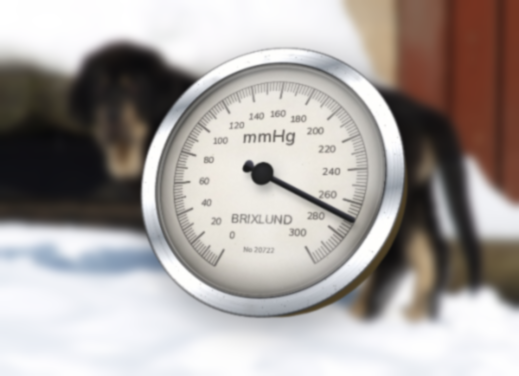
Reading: 270; mmHg
